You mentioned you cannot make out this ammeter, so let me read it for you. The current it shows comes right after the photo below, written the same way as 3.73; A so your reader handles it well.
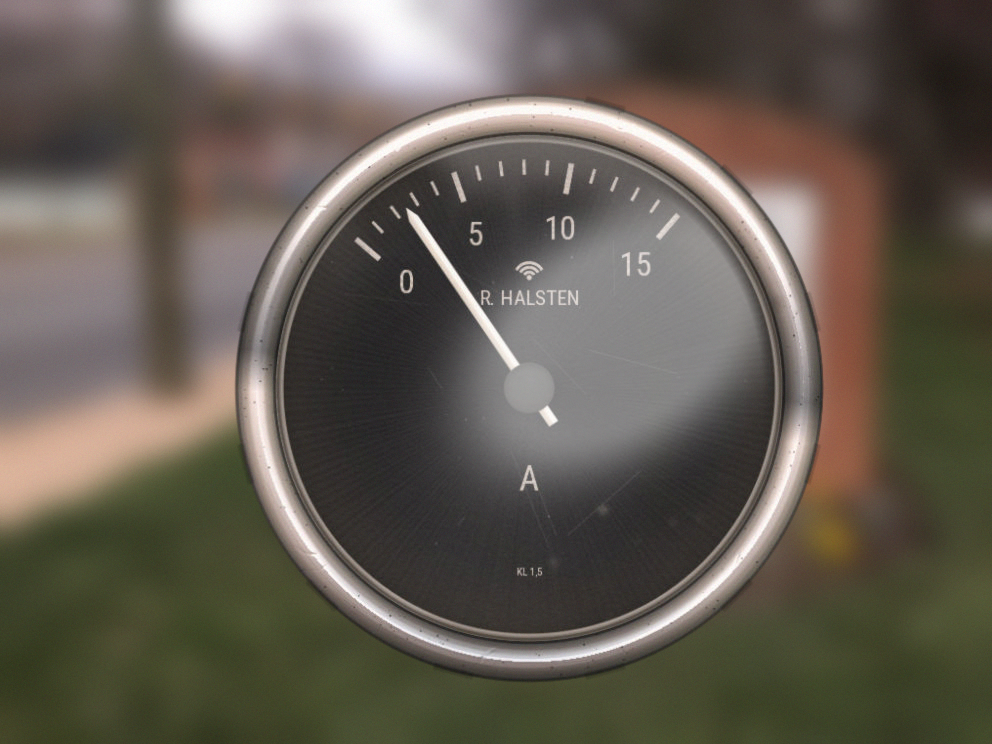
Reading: 2.5; A
